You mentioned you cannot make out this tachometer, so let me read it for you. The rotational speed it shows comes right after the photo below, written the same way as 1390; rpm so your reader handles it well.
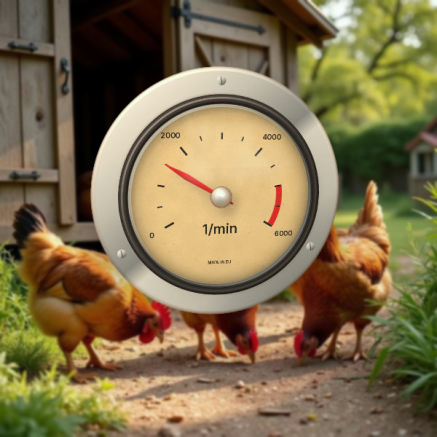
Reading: 1500; rpm
